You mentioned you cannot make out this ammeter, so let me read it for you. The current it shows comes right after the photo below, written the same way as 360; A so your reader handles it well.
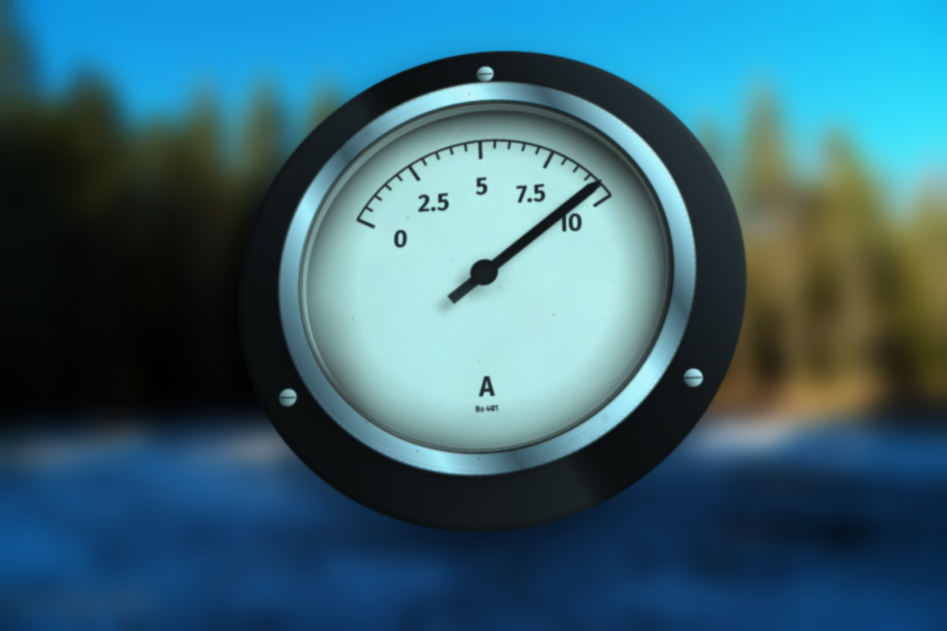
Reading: 9.5; A
